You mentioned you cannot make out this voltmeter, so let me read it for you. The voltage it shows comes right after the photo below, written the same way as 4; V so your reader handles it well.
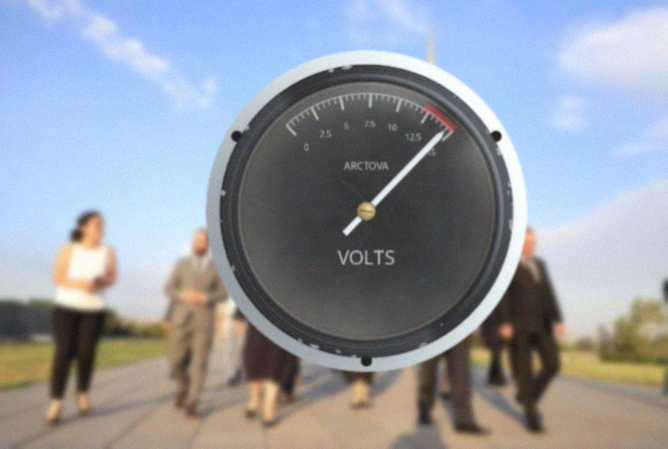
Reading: 14.5; V
